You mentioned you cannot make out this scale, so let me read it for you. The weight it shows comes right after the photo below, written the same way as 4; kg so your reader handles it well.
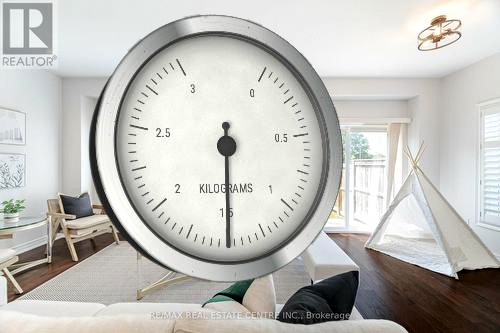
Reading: 1.5; kg
